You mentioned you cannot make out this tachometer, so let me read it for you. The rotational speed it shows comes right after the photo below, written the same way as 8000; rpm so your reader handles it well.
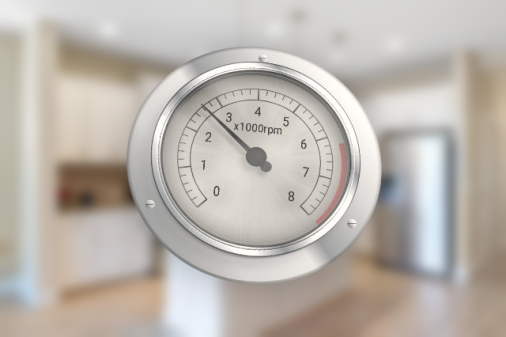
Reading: 2600; rpm
